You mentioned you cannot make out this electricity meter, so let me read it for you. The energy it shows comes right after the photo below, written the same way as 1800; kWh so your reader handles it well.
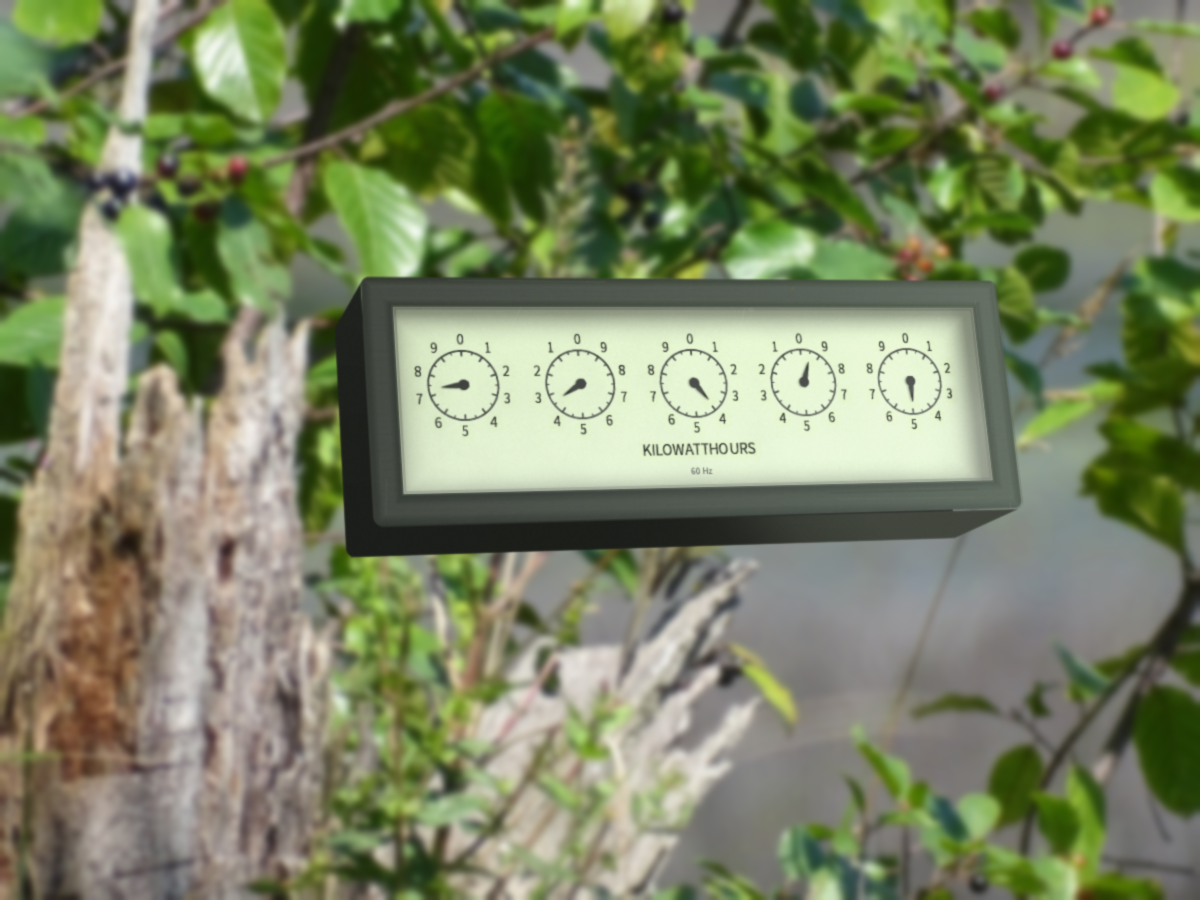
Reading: 73395; kWh
